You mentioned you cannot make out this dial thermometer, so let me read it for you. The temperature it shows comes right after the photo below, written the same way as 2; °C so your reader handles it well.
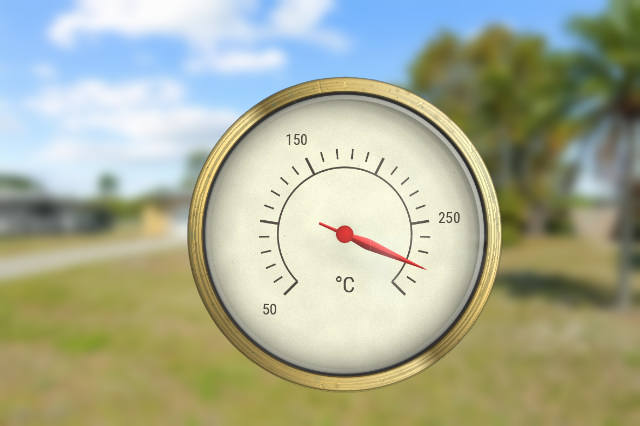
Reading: 280; °C
